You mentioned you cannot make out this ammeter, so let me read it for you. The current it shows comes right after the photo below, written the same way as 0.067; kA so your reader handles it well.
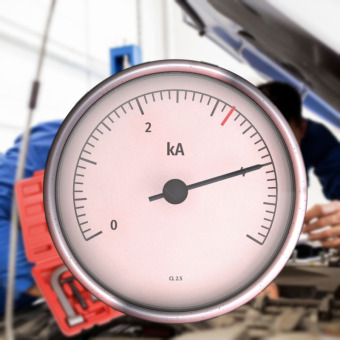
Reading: 4; kA
